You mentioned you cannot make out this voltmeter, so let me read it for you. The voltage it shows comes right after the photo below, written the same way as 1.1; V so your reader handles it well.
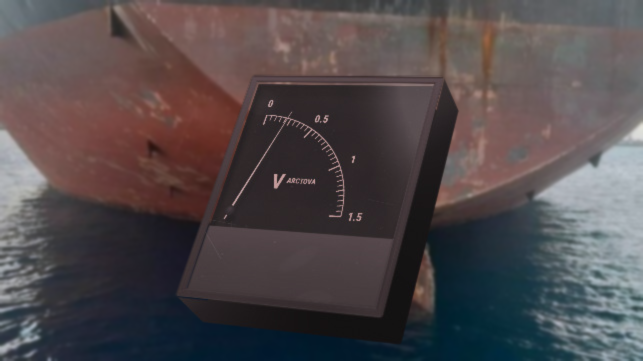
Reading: 0.25; V
